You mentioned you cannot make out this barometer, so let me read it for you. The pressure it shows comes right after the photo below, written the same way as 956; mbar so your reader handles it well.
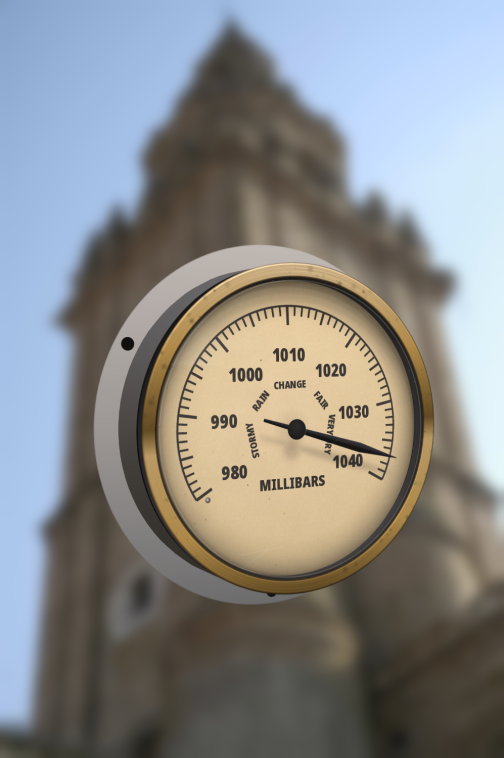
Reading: 1037; mbar
